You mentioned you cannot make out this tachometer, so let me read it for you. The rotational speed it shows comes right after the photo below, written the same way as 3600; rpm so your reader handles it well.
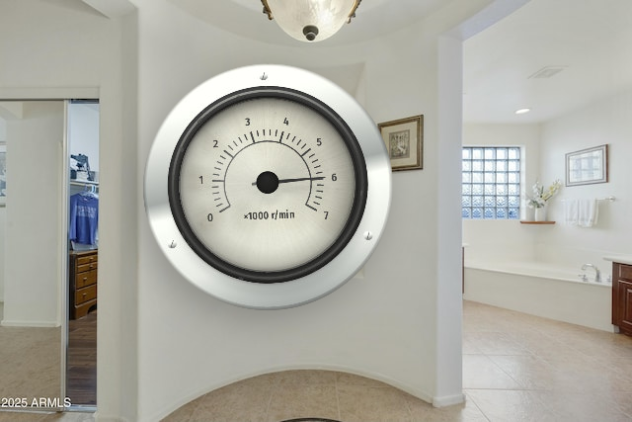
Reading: 6000; rpm
